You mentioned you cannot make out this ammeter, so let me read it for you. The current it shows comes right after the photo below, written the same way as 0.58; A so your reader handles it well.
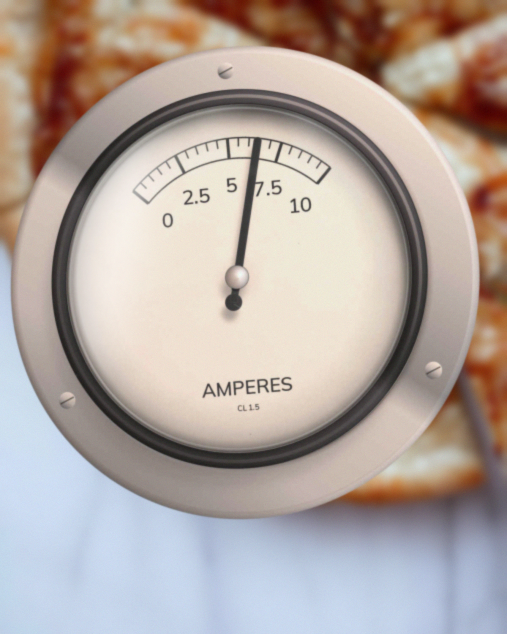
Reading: 6.5; A
